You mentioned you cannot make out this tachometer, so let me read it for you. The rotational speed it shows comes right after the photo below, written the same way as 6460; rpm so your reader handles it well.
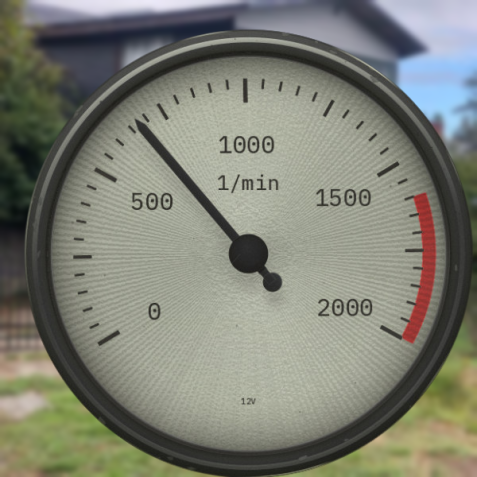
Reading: 675; rpm
